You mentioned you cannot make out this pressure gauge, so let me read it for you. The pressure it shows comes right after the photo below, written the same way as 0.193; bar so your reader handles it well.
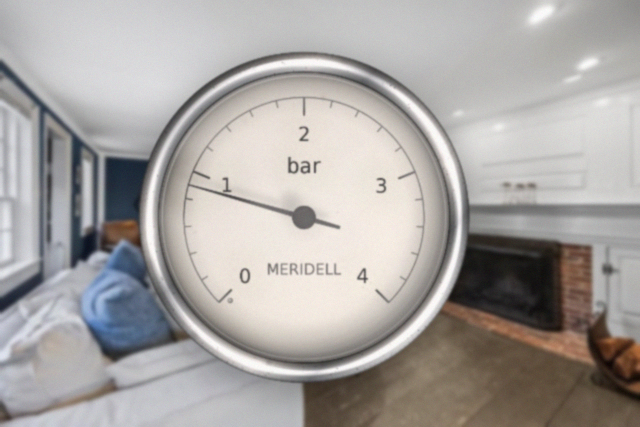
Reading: 0.9; bar
